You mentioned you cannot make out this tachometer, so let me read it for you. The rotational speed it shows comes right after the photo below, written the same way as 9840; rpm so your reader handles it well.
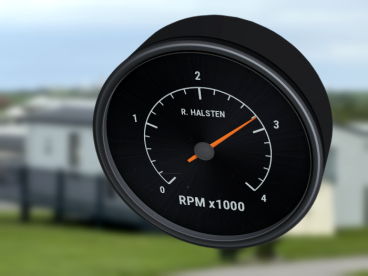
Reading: 2800; rpm
